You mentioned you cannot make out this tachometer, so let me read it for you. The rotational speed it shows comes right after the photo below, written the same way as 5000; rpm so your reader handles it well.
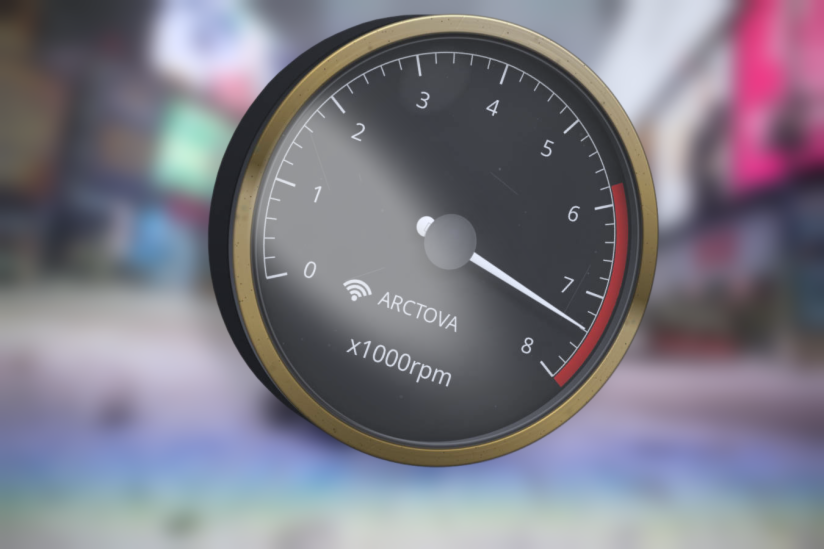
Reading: 7400; rpm
